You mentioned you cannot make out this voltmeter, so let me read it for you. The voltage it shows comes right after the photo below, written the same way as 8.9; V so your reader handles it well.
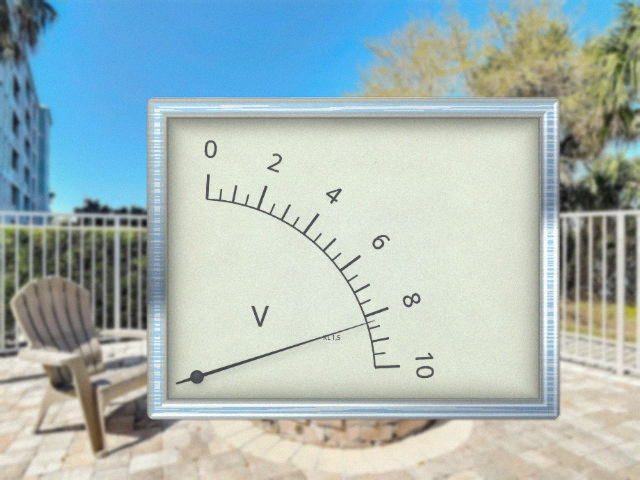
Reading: 8.25; V
